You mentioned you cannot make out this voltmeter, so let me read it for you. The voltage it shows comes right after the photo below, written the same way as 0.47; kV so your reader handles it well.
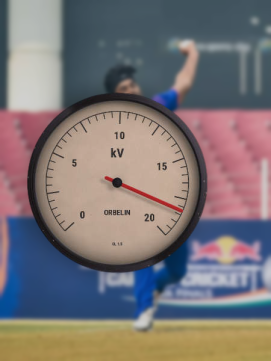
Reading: 18.25; kV
